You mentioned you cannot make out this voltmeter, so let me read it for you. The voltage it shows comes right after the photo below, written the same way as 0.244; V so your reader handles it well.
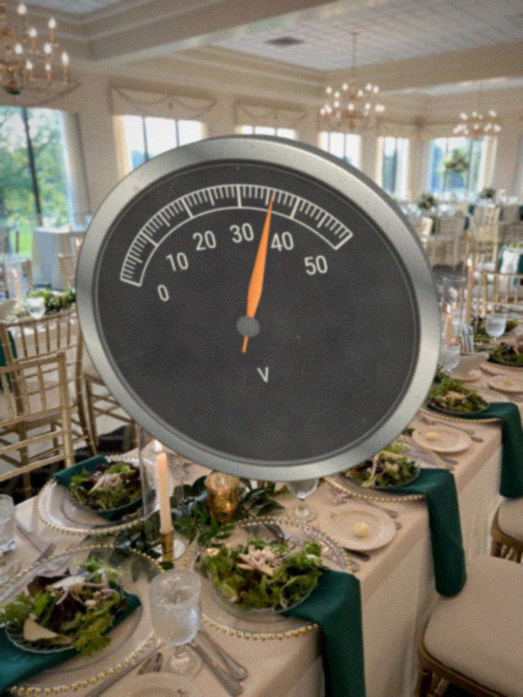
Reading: 36; V
